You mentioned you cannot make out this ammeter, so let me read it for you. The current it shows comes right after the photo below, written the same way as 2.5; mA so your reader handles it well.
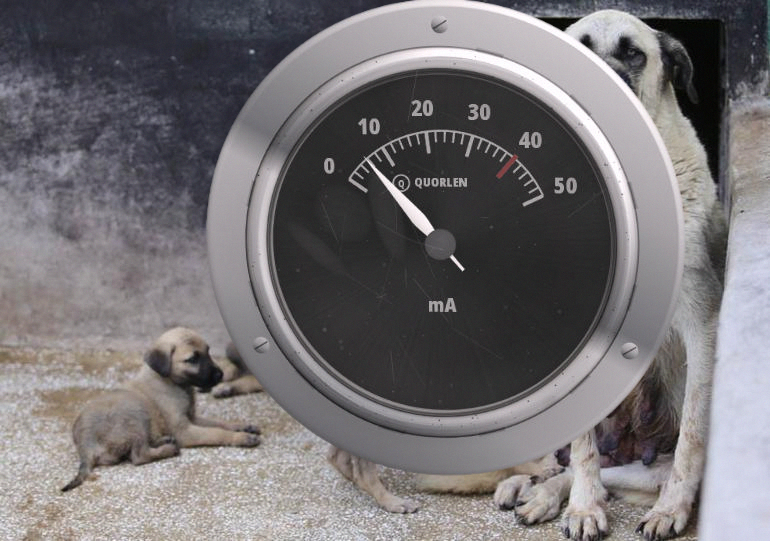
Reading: 6; mA
